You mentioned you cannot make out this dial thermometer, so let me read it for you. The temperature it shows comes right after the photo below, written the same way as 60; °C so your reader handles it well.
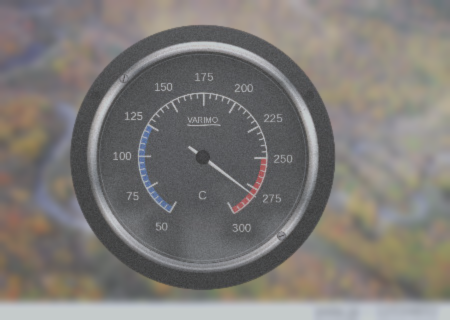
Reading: 280; °C
